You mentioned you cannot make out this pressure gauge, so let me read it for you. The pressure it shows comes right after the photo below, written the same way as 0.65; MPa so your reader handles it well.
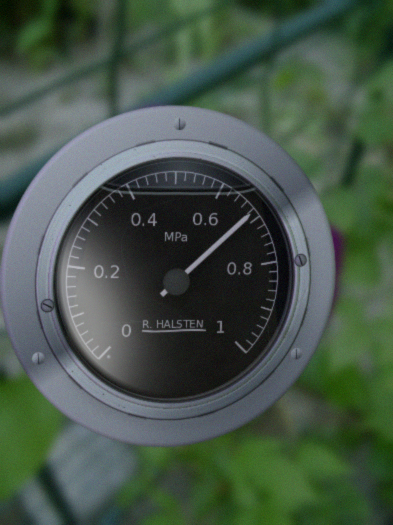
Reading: 0.68; MPa
